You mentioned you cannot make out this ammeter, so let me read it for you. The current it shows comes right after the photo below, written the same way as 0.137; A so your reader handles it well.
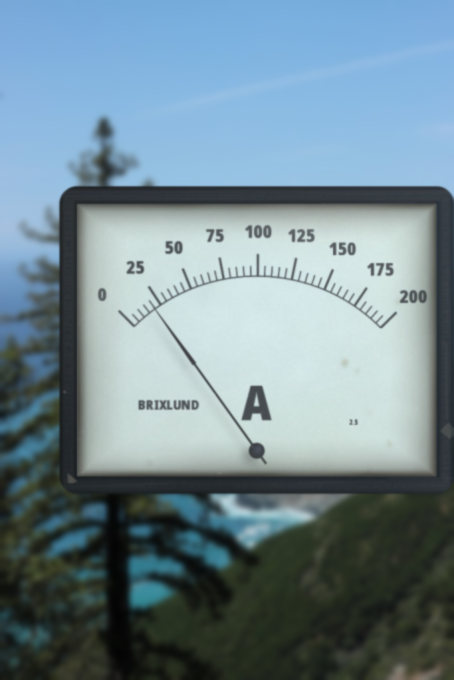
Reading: 20; A
